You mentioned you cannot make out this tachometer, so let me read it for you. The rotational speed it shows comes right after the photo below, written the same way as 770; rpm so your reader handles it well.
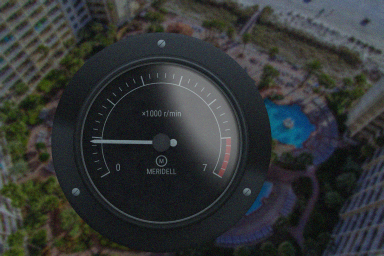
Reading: 900; rpm
